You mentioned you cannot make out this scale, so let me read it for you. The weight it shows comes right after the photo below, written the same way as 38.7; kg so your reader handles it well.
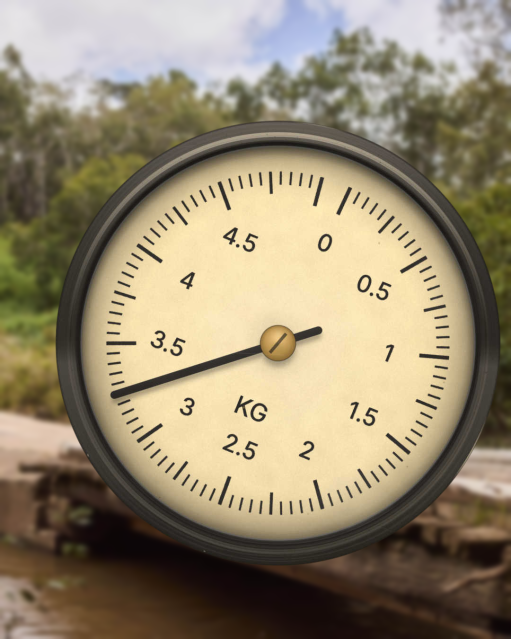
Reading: 3.25; kg
